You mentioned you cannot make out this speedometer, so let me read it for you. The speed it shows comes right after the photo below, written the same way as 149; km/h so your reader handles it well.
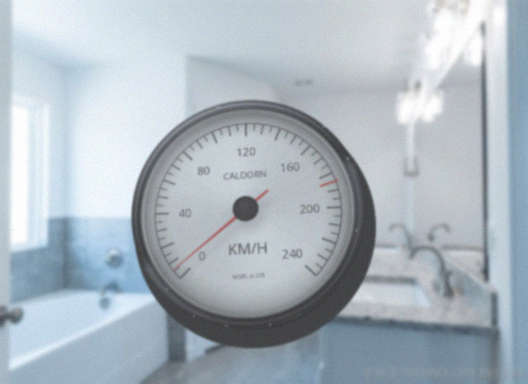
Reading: 5; km/h
